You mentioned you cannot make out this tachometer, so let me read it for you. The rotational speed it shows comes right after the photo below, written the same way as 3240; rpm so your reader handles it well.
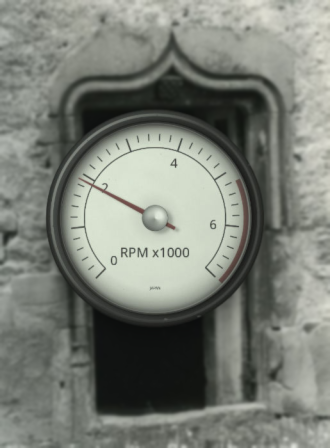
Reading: 1900; rpm
